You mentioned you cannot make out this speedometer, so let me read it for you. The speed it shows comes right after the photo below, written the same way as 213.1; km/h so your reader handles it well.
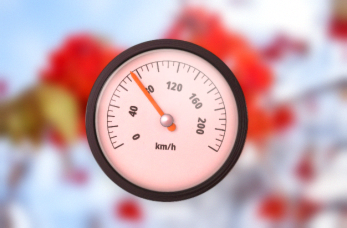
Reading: 75; km/h
